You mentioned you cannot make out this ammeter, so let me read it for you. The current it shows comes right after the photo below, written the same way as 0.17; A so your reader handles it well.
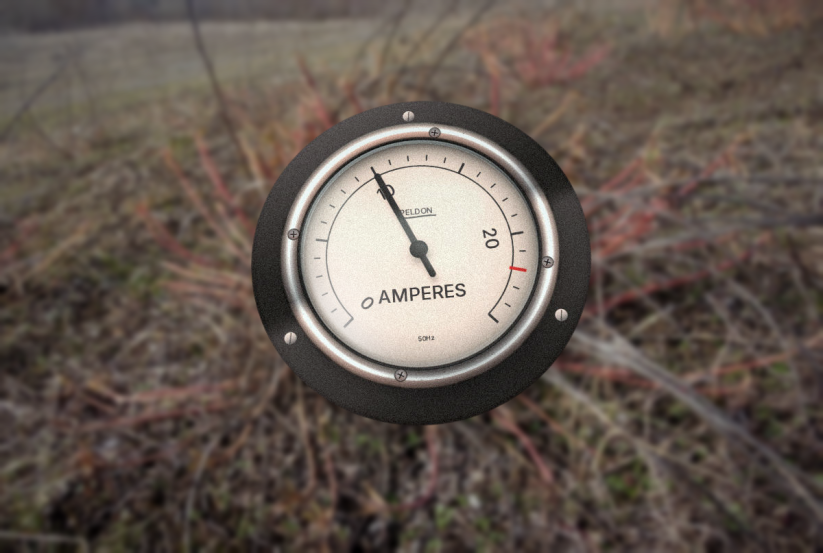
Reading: 10; A
